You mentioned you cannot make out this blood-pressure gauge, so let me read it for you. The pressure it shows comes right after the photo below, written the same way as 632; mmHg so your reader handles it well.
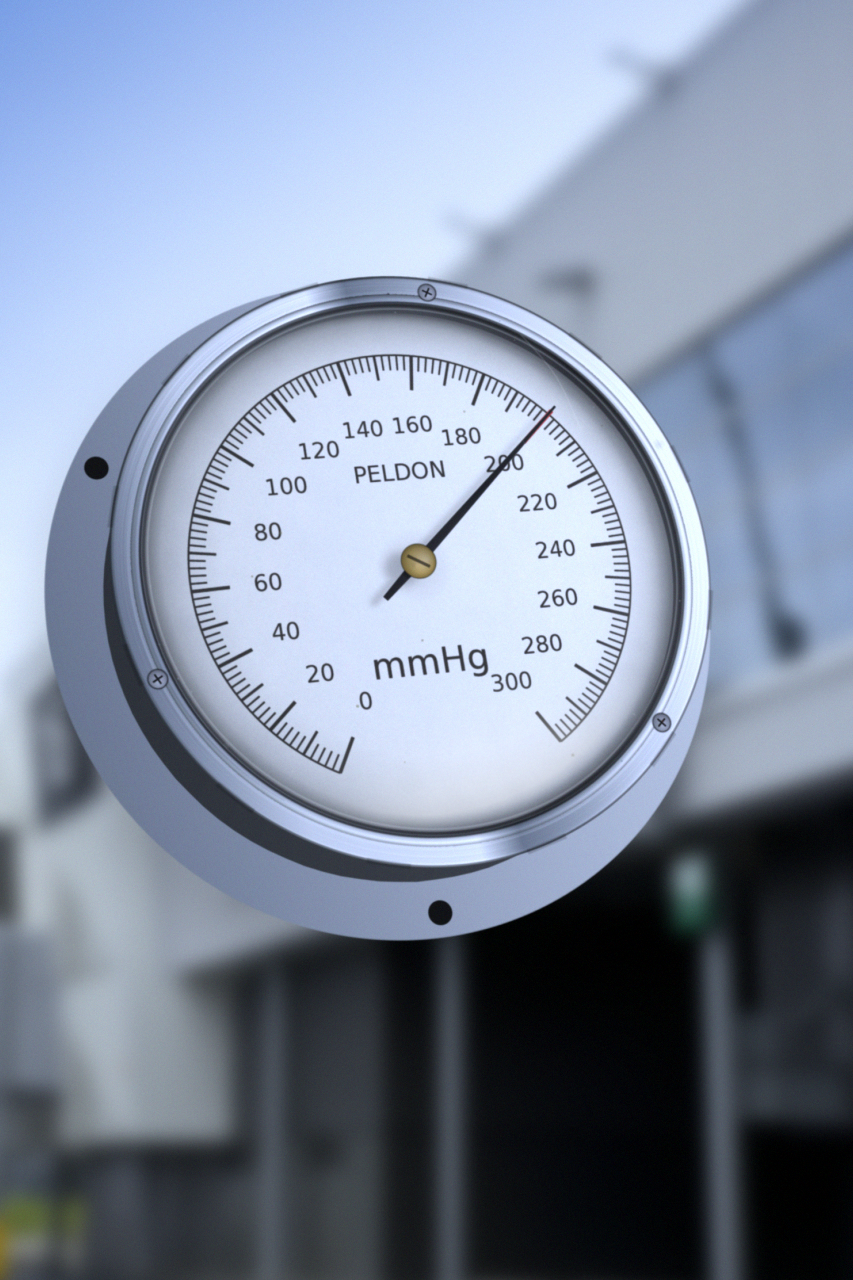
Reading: 200; mmHg
